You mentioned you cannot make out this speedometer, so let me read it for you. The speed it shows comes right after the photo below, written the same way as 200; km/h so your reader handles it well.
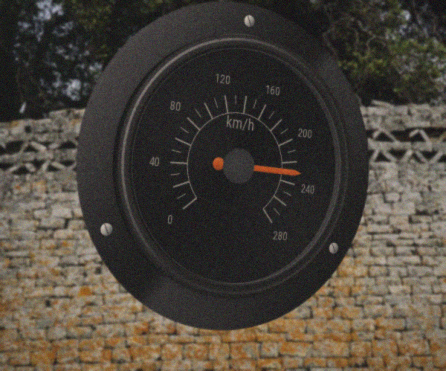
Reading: 230; km/h
